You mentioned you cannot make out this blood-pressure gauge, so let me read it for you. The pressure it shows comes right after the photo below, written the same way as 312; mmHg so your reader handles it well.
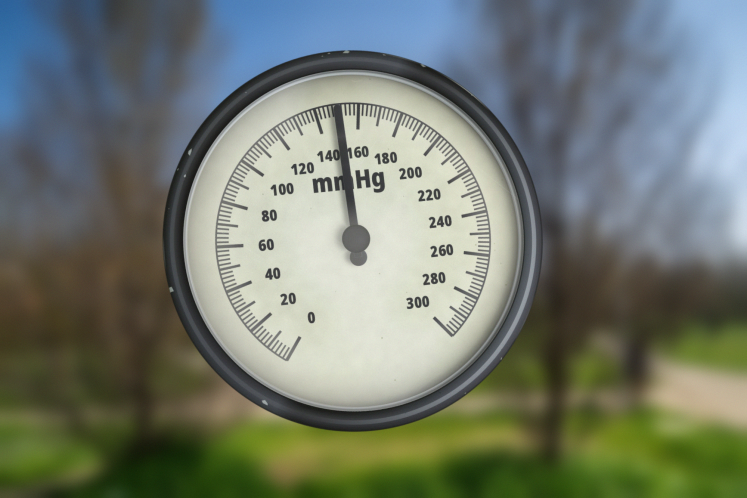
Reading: 150; mmHg
